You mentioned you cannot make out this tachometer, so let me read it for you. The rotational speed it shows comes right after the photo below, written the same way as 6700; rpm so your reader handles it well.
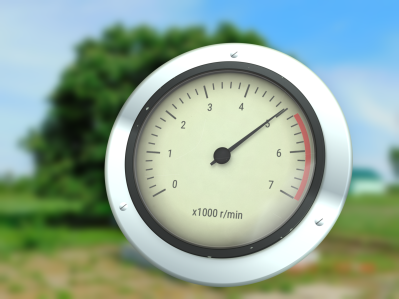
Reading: 5000; rpm
